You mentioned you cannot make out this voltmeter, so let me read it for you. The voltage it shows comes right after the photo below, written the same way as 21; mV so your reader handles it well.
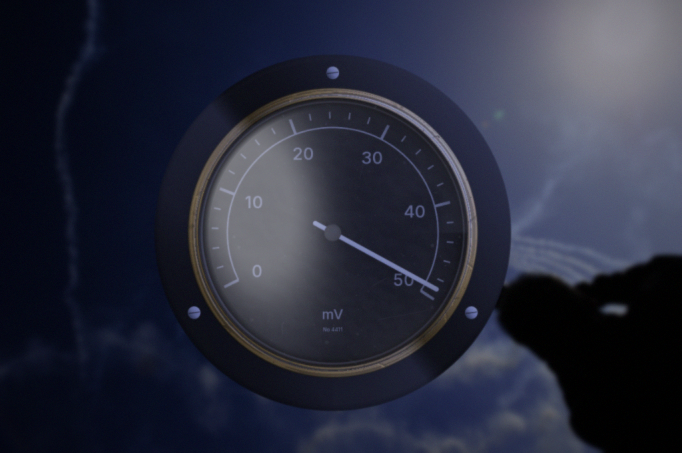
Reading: 49; mV
